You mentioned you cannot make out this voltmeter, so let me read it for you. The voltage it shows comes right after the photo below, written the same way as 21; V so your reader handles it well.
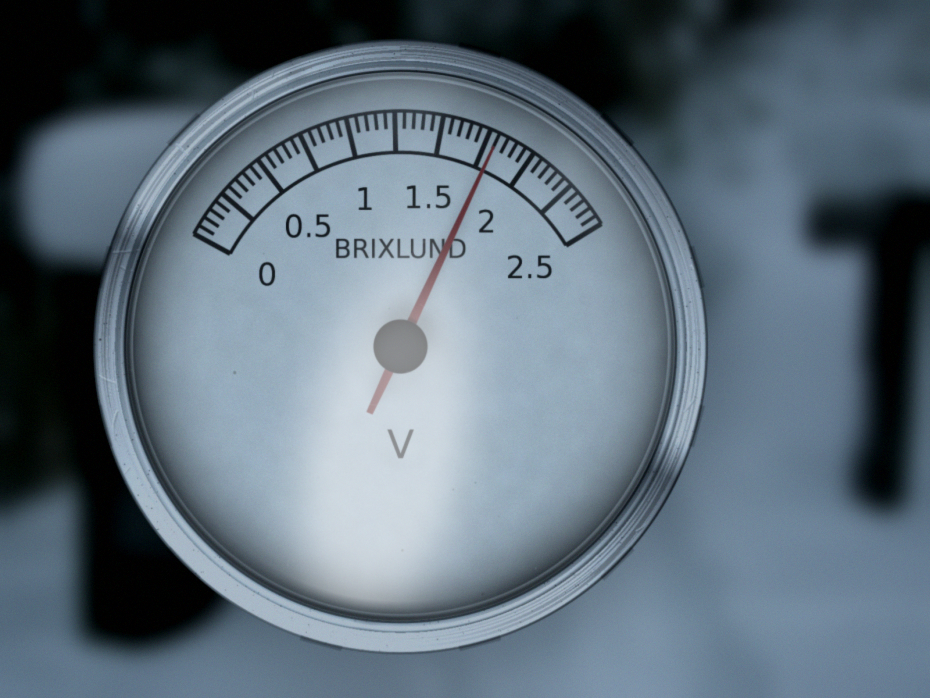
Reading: 1.8; V
